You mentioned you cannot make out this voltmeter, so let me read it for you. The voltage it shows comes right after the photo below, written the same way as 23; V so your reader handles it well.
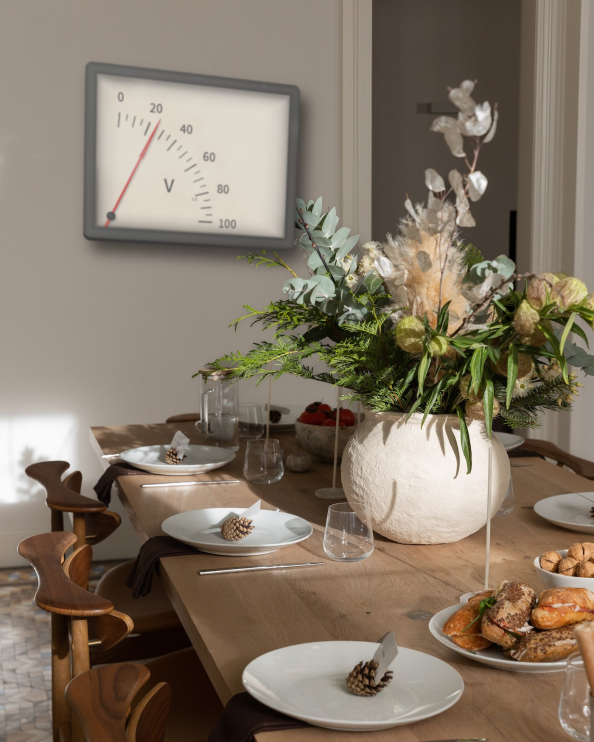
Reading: 25; V
